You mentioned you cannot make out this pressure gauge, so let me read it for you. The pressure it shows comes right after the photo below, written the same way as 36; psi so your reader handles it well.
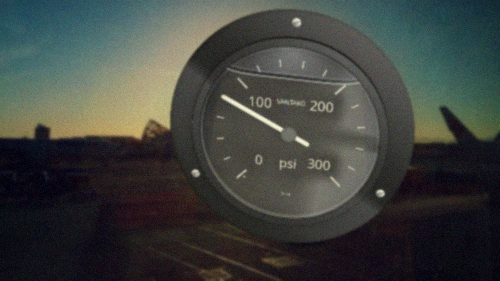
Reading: 80; psi
